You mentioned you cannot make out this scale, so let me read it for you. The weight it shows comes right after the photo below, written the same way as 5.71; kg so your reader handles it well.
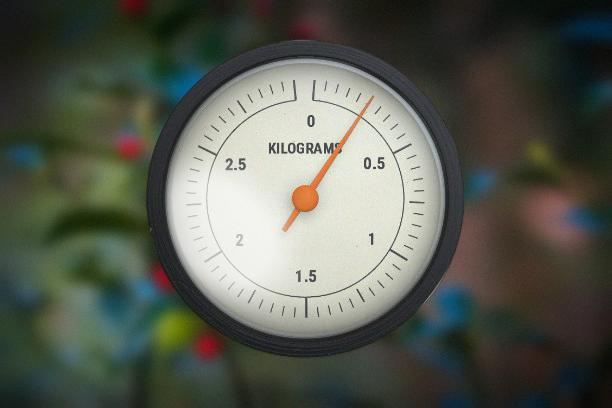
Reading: 0.25; kg
